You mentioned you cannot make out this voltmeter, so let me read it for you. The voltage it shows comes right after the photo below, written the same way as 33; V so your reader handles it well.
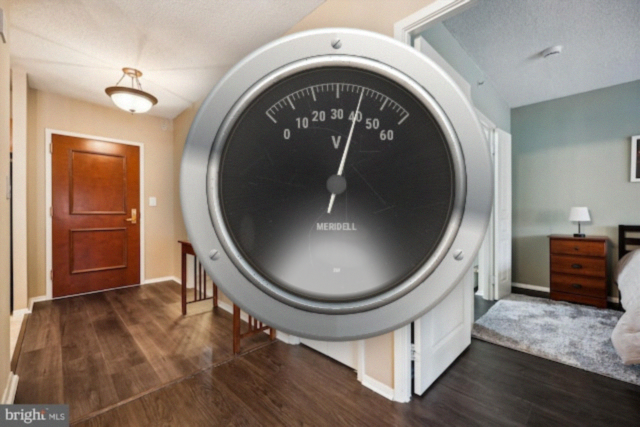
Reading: 40; V
